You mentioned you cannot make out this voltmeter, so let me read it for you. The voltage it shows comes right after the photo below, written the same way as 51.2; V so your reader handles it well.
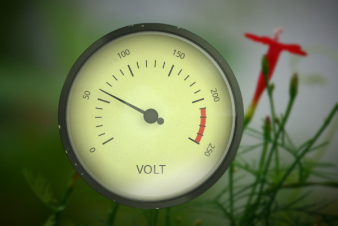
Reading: 60; V
